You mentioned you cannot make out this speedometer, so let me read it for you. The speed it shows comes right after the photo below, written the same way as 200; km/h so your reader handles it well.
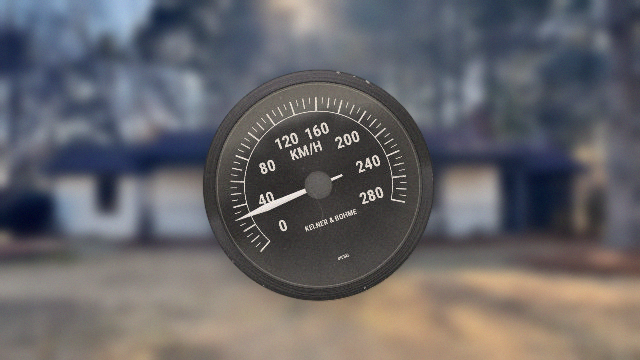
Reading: 30; km/h
